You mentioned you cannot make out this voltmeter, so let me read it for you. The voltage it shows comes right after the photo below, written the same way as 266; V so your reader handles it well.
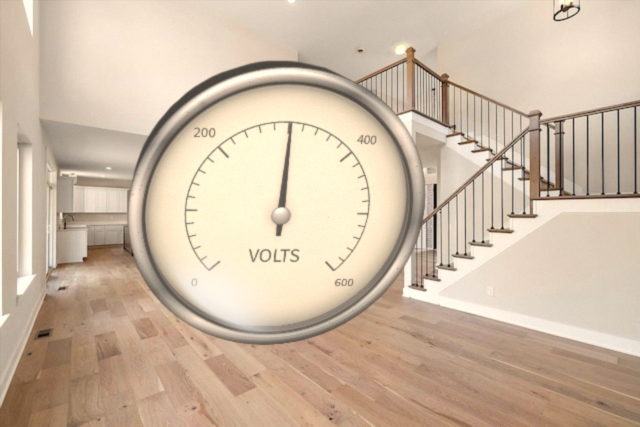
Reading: 300; V
